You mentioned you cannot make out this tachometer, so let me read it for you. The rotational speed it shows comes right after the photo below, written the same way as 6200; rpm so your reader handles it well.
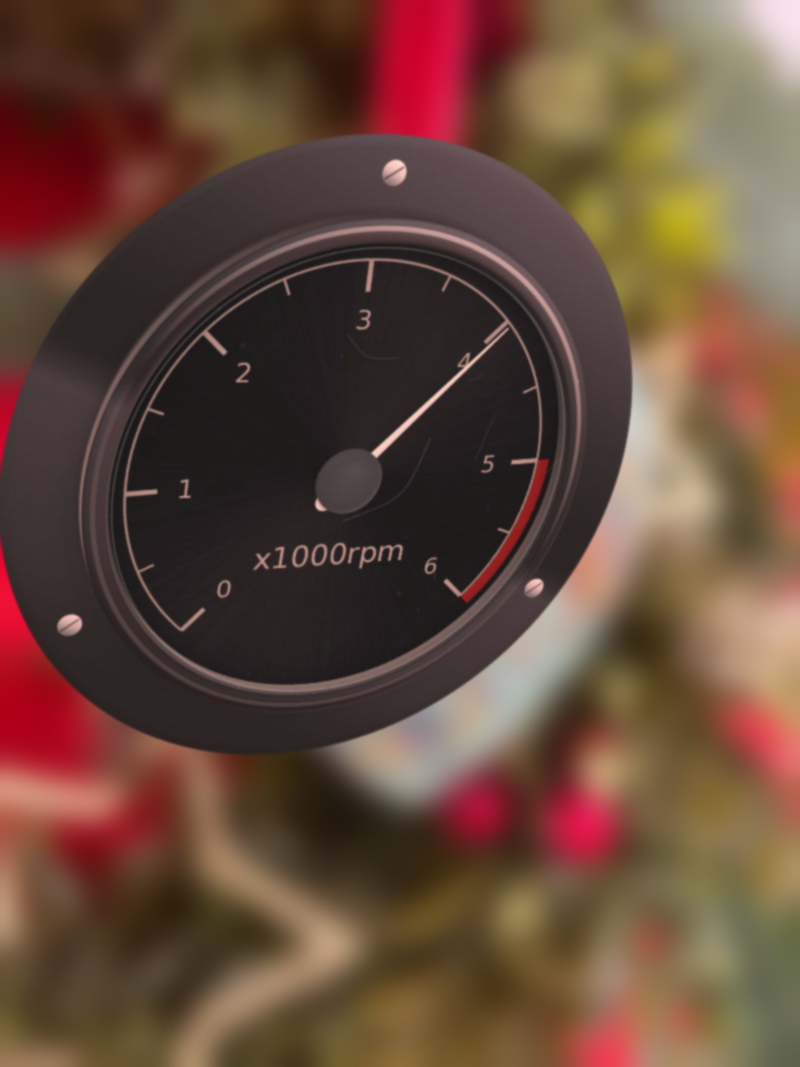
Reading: 4000; rpm
